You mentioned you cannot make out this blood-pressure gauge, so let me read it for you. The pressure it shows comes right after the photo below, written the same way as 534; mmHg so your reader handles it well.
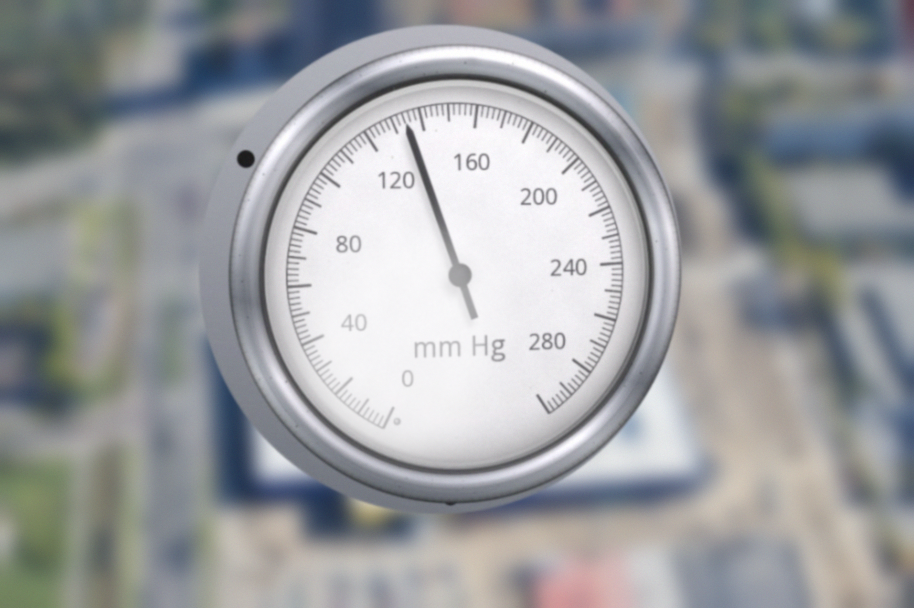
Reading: 134; mmHg
